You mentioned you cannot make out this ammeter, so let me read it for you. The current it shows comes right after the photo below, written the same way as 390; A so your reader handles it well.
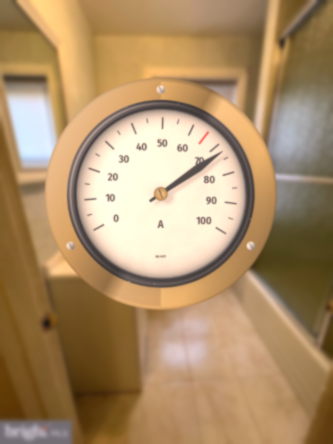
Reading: 72.5; A
